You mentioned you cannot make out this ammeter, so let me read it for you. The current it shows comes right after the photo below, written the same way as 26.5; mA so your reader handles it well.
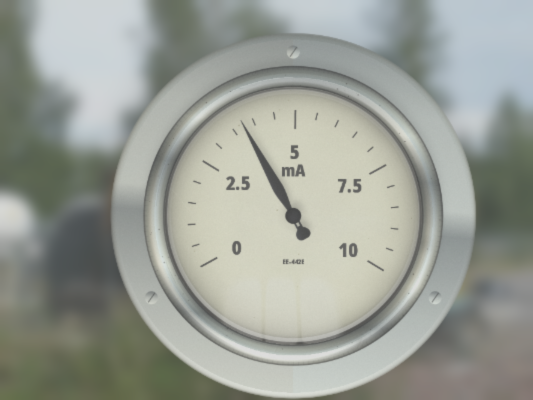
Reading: 3.75; mA
